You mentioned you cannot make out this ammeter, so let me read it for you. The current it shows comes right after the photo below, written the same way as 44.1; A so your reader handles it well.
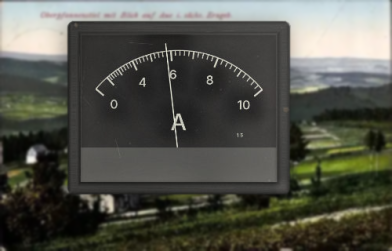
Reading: 5.8; A
